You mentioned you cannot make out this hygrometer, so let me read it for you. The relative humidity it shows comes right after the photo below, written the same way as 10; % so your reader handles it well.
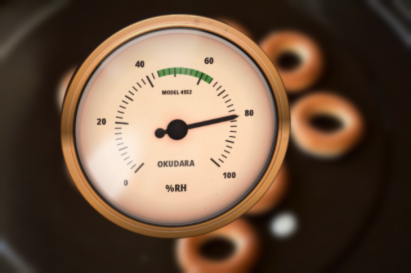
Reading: 80; %
